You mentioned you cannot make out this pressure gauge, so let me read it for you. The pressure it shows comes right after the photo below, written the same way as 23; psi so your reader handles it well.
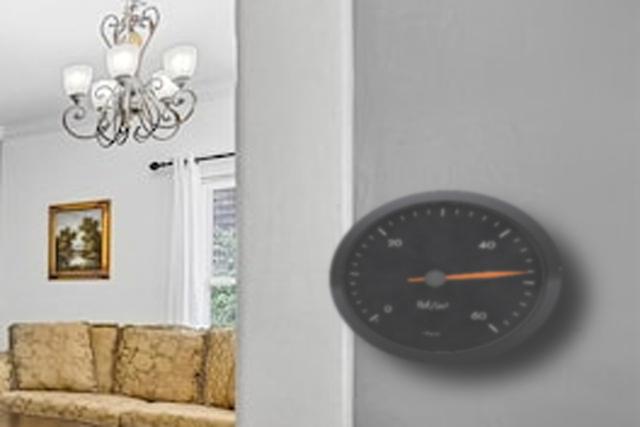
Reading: 48; psi
